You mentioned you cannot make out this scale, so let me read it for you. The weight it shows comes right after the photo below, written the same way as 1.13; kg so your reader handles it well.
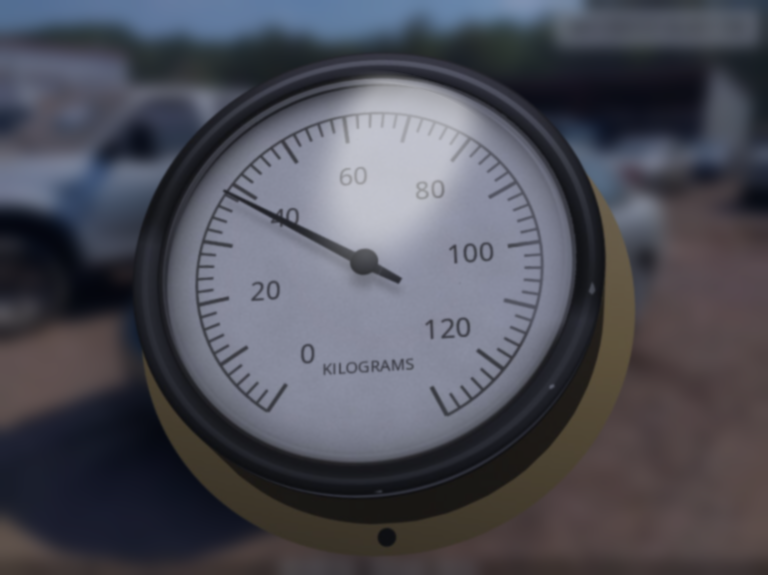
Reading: 38; kg
